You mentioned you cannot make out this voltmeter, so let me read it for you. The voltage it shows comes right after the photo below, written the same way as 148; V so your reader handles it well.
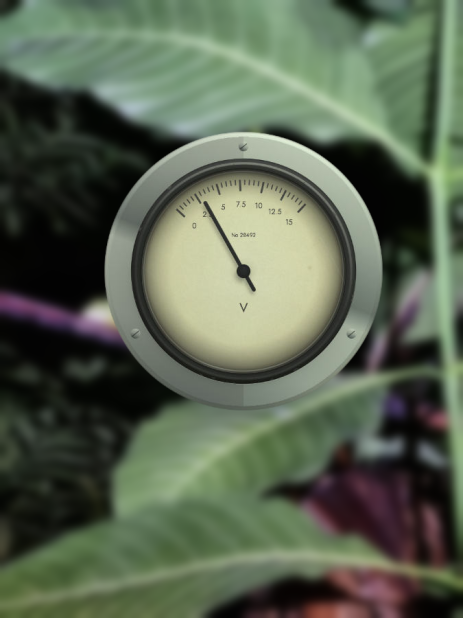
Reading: 3; V
